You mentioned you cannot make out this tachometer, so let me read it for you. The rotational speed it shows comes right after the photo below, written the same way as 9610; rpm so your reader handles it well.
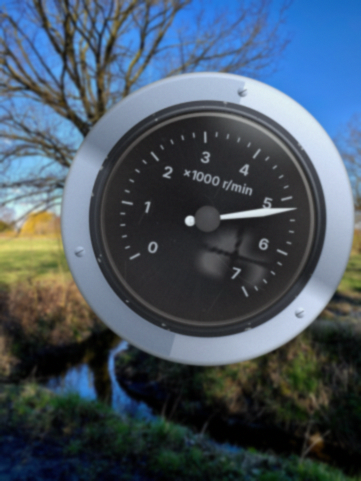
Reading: 5200; rpm
